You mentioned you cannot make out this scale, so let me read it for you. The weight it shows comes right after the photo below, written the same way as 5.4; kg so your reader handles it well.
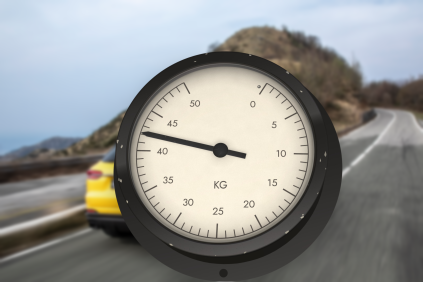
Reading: 42; kg
